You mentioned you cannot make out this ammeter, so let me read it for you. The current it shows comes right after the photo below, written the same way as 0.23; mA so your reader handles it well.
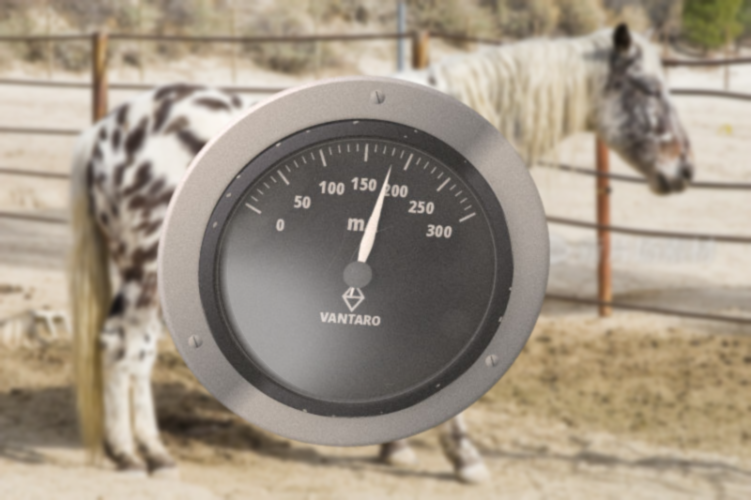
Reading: 180; mA
